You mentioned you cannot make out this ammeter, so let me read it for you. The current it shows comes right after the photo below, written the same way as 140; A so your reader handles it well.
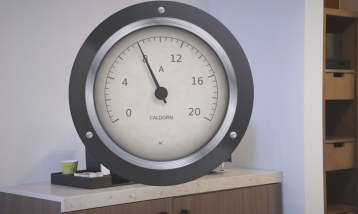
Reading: 8; A
